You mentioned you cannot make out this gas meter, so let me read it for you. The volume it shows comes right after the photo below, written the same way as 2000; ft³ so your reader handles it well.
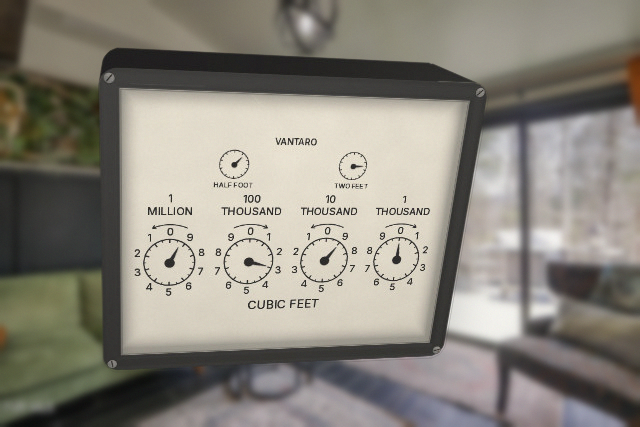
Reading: 929000; ft³
